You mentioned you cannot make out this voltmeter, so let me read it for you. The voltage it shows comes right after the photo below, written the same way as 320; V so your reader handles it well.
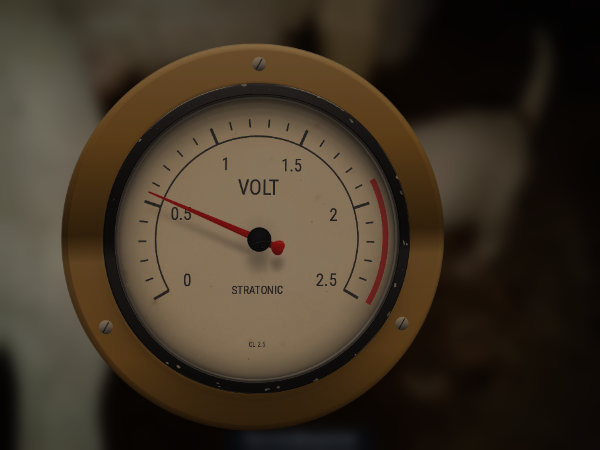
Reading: 0.55; V
